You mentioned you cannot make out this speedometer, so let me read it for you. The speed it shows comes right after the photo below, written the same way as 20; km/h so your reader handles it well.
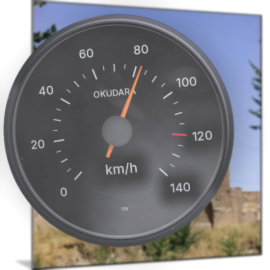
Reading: 82.5; km/h
